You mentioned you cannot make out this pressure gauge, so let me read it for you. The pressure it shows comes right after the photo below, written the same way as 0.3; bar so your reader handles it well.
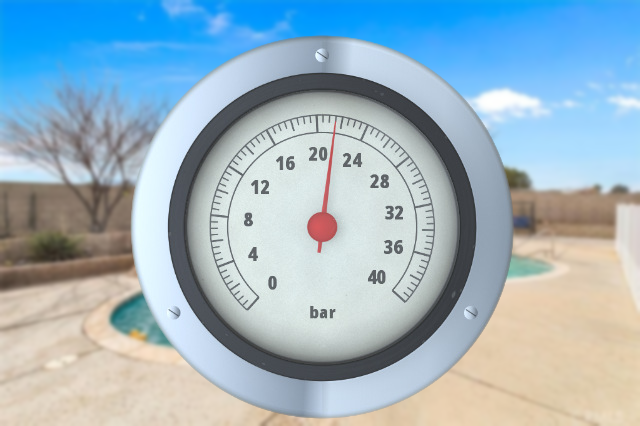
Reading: 21.5; bar
